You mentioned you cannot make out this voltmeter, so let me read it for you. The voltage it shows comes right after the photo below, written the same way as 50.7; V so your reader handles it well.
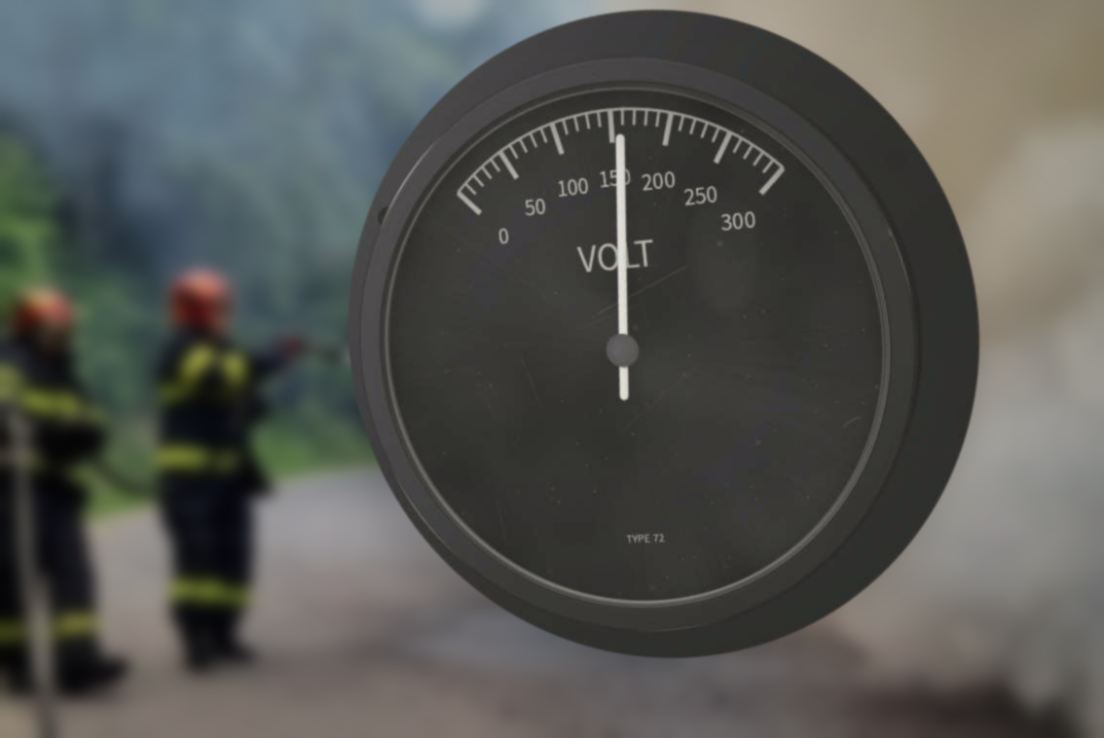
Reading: 160; V
